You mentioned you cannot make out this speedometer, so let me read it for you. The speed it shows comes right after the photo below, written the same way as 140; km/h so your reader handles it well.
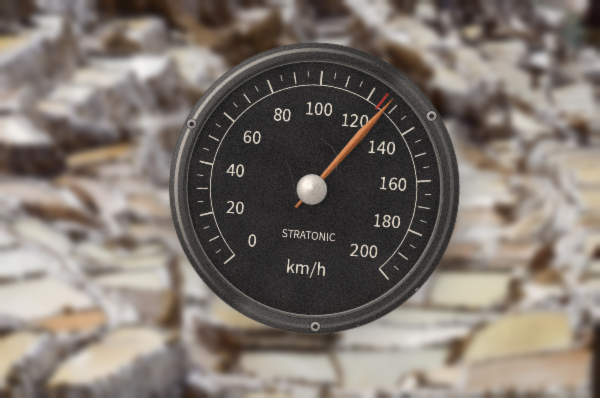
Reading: 127.5; km/h
